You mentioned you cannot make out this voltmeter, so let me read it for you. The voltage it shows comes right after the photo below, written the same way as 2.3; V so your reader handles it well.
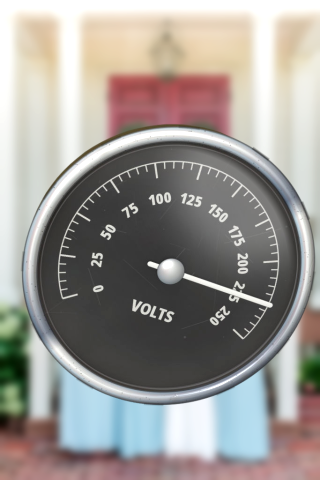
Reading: 225; V
